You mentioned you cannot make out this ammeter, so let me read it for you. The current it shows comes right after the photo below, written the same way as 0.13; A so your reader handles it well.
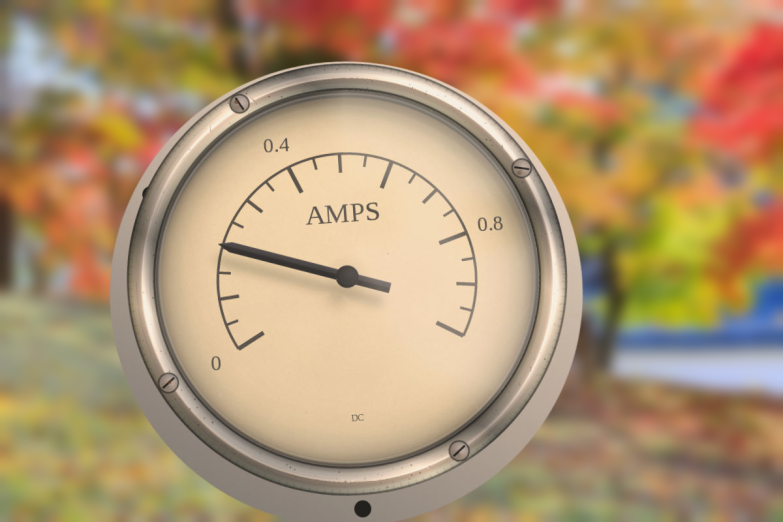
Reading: 0.2; A
